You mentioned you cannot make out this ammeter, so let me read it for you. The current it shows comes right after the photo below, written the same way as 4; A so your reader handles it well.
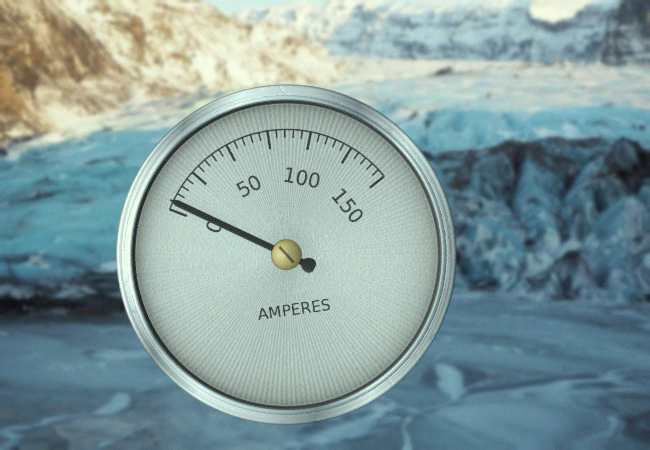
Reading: 5; A
